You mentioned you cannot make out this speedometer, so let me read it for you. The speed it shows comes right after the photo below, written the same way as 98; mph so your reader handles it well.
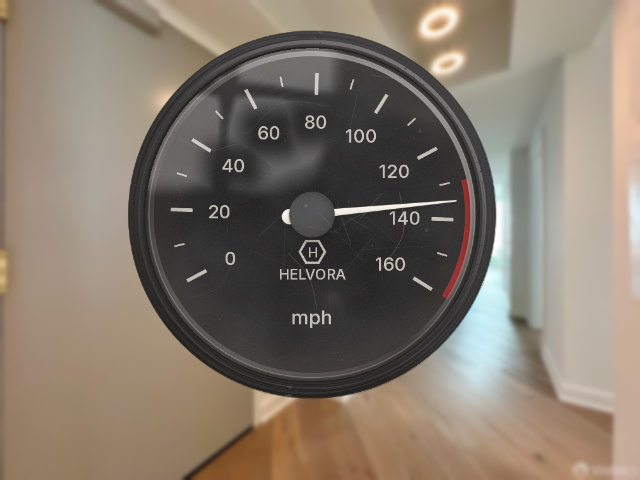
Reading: 135; mph
